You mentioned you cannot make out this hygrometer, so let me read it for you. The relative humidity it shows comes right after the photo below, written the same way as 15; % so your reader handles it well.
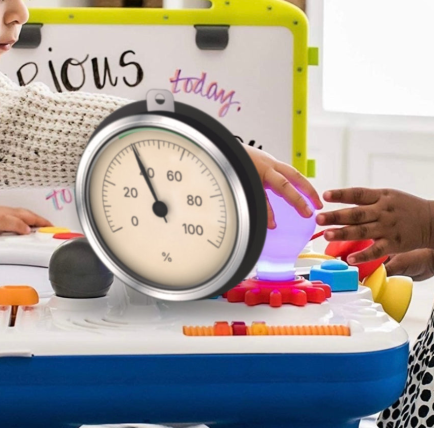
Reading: 40; %
